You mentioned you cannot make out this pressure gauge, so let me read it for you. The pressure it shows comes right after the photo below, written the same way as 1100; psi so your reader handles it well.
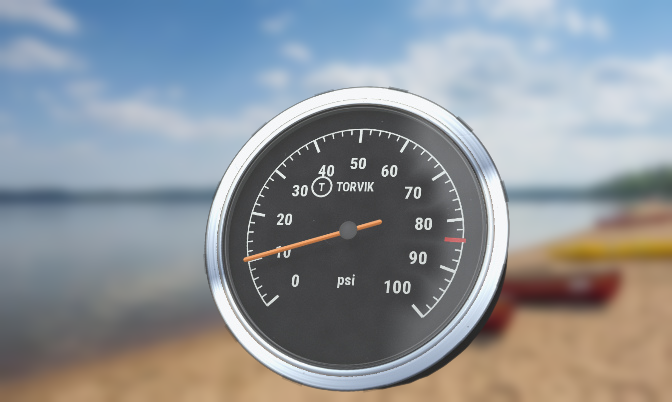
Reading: 10; psi
